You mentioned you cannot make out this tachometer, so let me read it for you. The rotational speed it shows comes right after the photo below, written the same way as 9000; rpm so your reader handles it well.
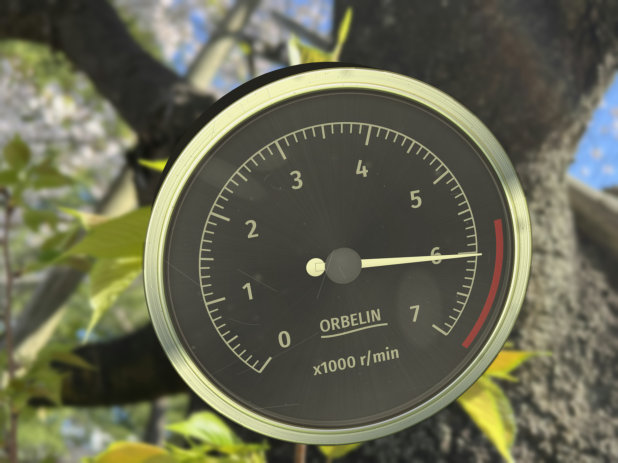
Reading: 6000; rpm
